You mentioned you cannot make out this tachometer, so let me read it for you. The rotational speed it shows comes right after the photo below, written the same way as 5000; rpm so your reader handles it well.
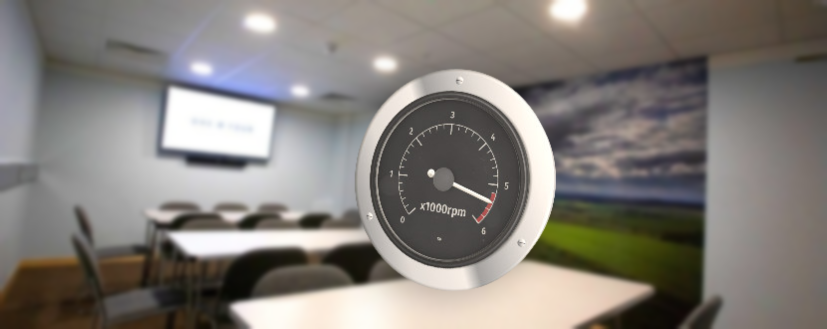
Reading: 5400; rpm
